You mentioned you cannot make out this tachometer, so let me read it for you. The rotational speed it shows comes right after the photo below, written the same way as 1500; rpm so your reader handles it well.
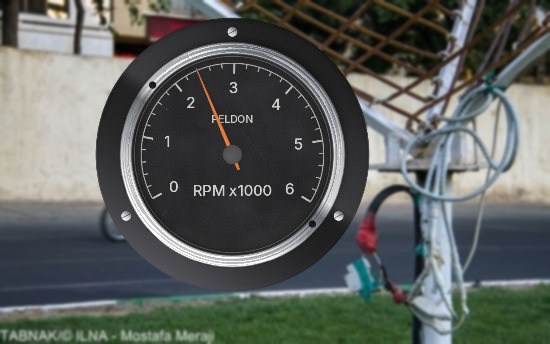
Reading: 2400; rpm
